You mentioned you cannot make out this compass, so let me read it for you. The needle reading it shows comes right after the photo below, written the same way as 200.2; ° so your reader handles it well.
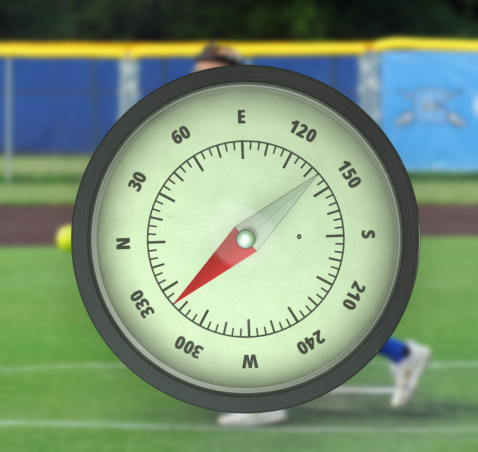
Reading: 320; °
